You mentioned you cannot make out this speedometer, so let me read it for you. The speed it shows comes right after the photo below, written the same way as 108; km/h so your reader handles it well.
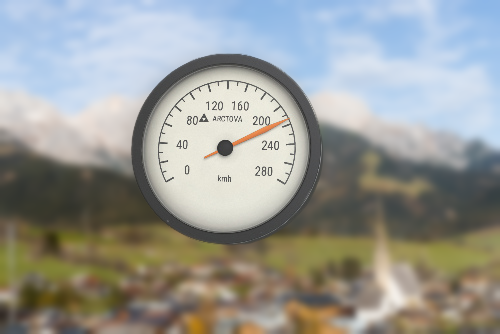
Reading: 215; km/h
